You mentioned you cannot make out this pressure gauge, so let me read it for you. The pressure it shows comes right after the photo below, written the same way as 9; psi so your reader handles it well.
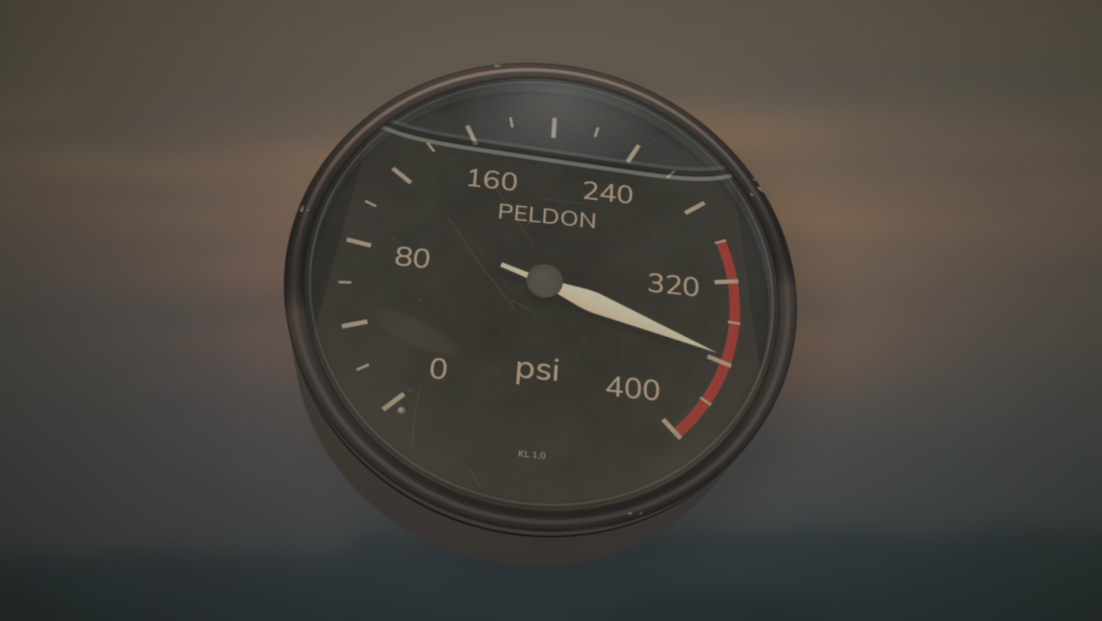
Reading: 360; psi
